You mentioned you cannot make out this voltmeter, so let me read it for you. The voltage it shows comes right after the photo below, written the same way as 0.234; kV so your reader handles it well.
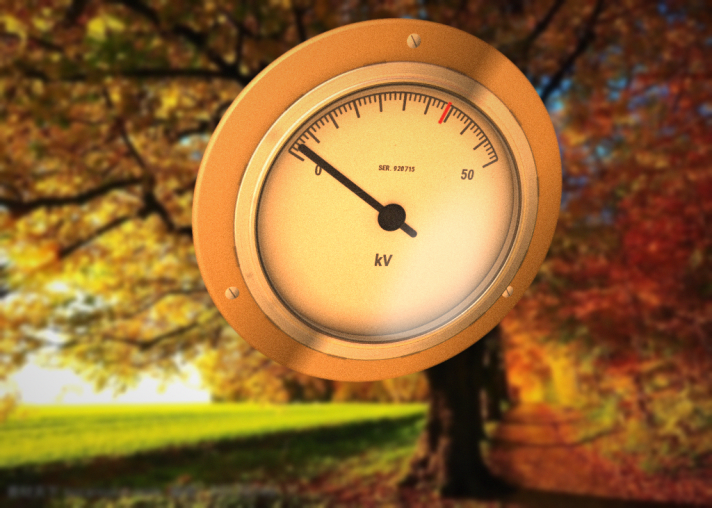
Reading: 2; kV
